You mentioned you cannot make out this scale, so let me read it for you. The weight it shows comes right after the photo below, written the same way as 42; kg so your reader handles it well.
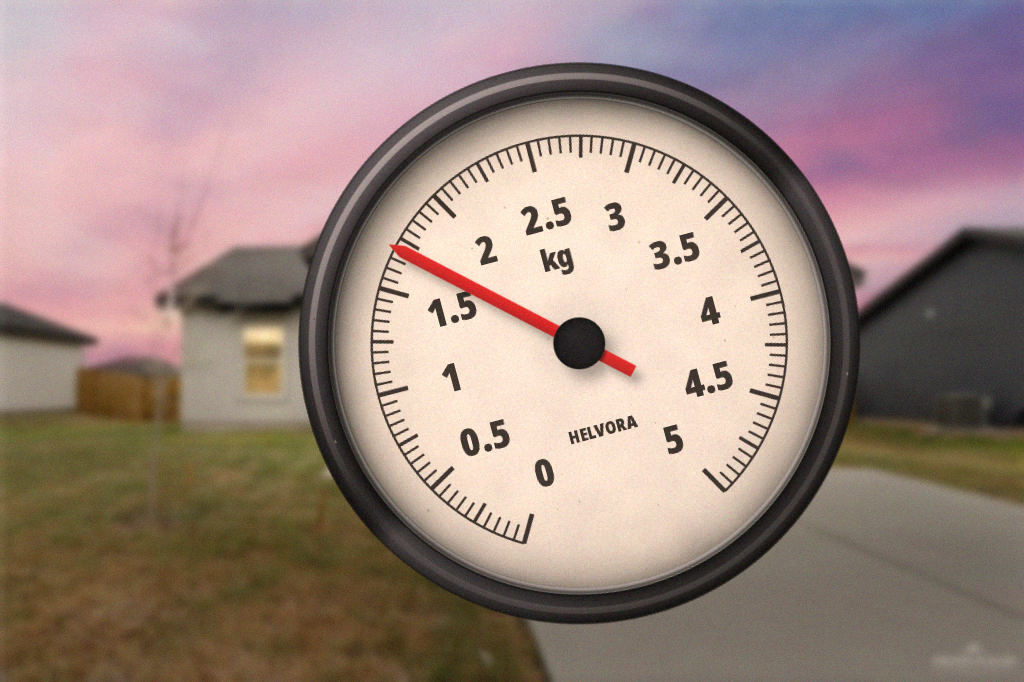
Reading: 1.7; kg
